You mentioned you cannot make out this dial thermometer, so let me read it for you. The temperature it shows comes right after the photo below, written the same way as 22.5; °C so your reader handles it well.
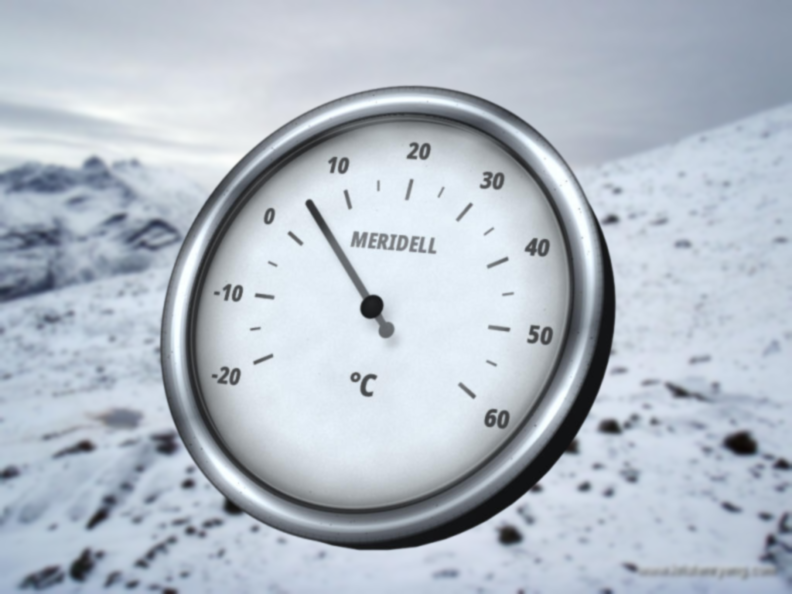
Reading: 5; °C
